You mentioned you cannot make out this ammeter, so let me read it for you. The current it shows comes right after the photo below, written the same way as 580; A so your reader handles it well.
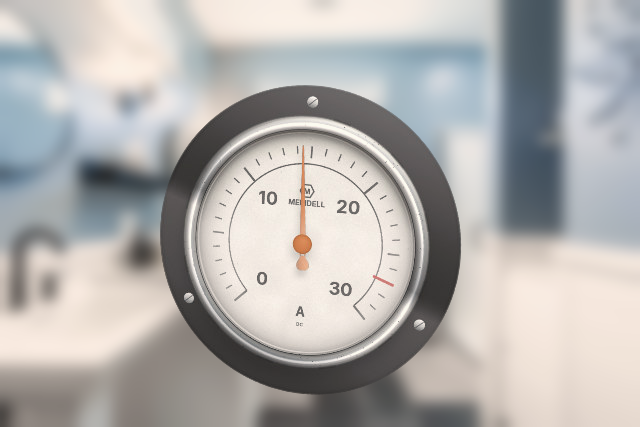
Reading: 14.5; A
